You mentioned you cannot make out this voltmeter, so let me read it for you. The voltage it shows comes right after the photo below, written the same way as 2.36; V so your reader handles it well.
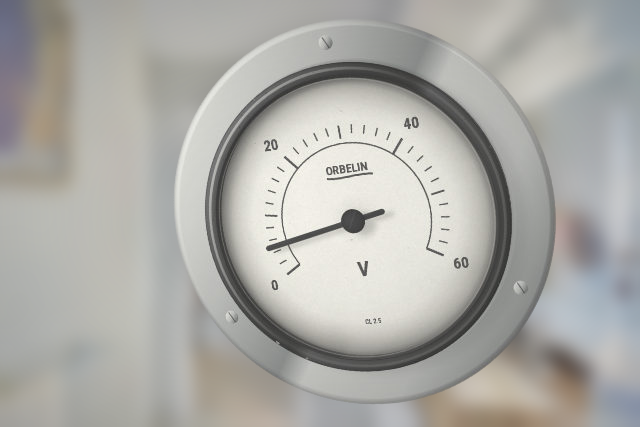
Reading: 5; V
